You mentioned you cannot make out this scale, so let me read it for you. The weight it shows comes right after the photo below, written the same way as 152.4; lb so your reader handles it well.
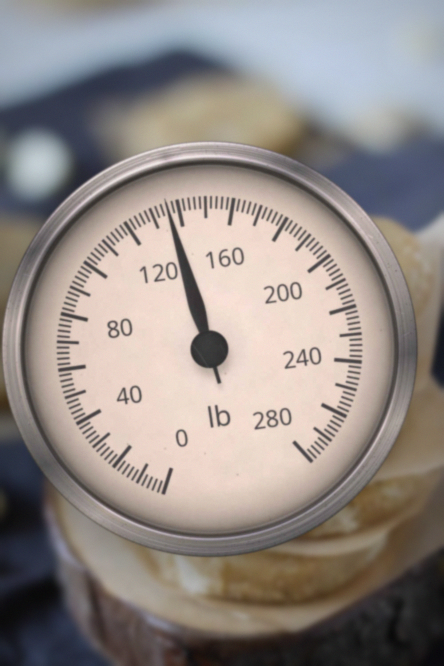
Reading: 136; lb
